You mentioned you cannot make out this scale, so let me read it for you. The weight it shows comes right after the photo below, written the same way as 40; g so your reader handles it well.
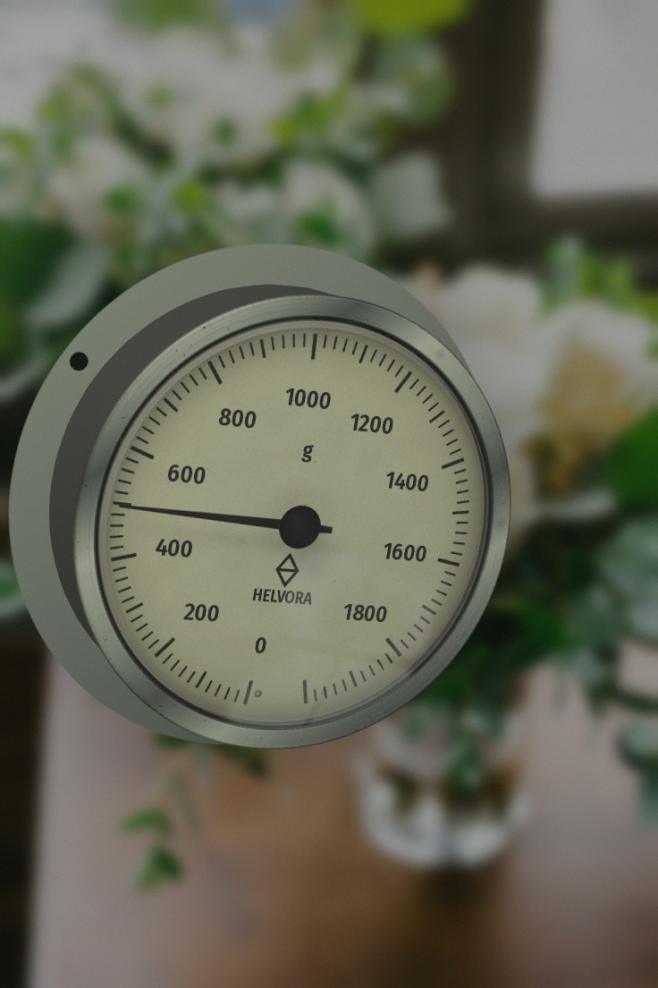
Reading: 500; g
